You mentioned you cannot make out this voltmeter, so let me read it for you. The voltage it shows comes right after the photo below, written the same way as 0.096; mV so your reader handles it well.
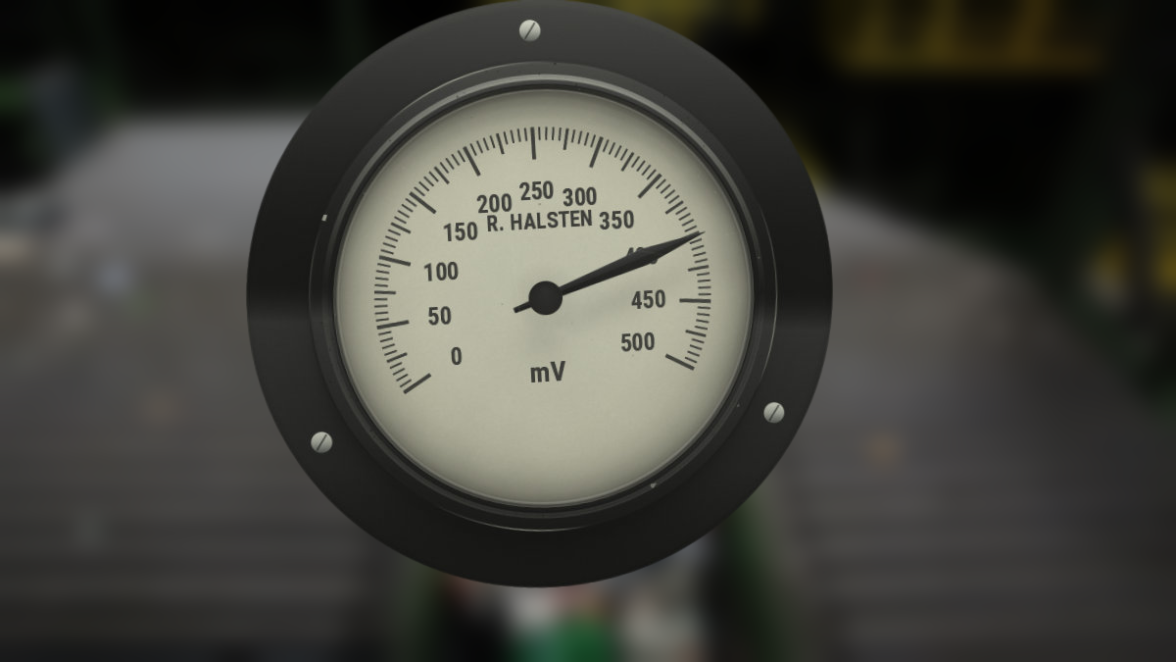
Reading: 400; mV
